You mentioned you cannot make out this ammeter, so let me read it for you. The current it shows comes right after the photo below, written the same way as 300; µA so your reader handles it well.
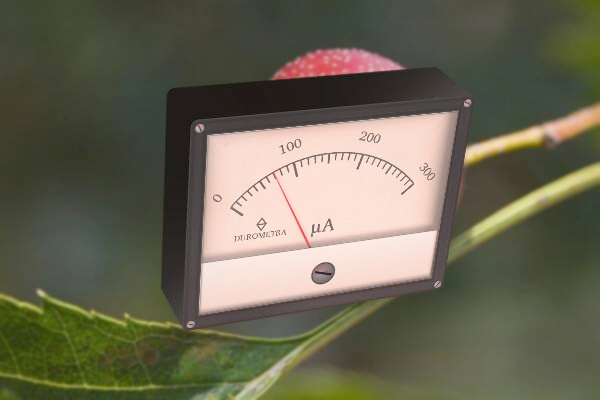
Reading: 70; µA
